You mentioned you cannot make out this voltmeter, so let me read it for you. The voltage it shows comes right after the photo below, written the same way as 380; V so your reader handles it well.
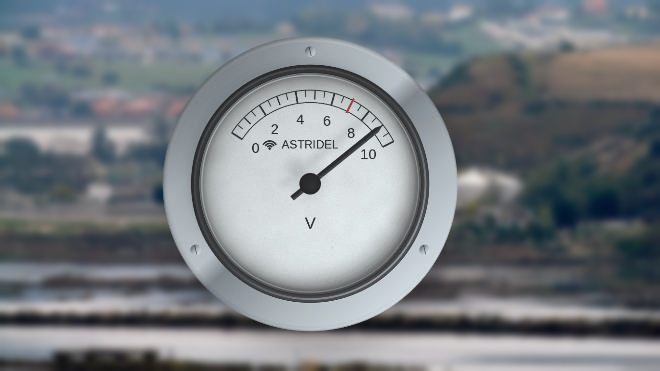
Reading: 9; V
